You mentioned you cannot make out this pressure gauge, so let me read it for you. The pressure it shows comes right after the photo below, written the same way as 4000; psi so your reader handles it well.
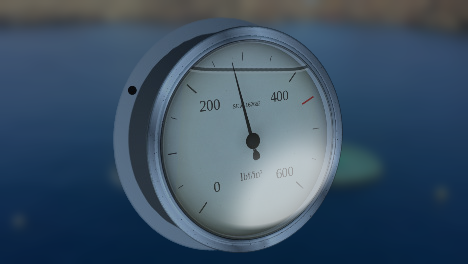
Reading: 275; psi
